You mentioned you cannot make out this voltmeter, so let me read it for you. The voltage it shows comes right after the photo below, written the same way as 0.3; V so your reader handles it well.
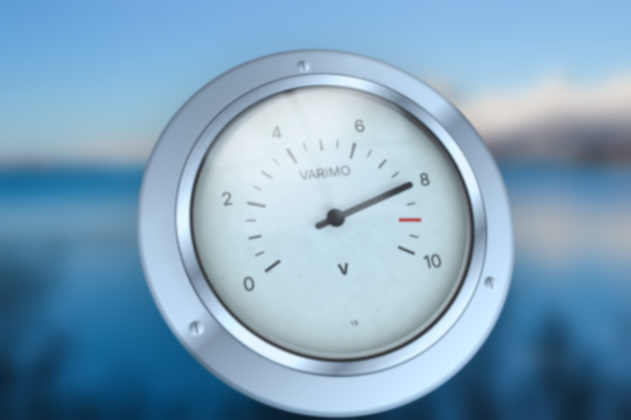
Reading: 8; V
